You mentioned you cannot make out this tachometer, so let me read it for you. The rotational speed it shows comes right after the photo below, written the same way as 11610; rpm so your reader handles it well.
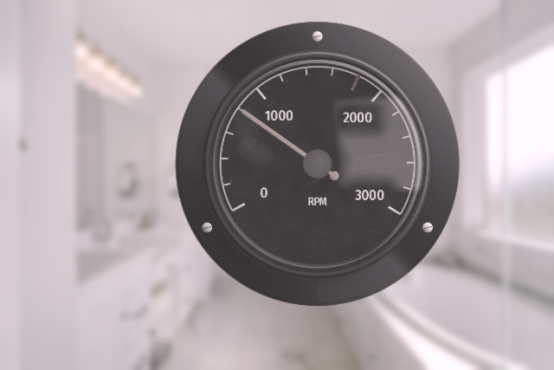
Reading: 800; rpm
